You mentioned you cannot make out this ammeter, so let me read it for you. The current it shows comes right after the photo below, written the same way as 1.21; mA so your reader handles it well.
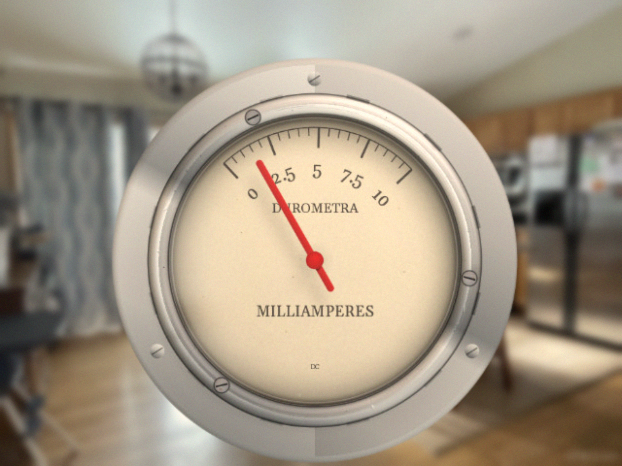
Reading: 1.5; mA
